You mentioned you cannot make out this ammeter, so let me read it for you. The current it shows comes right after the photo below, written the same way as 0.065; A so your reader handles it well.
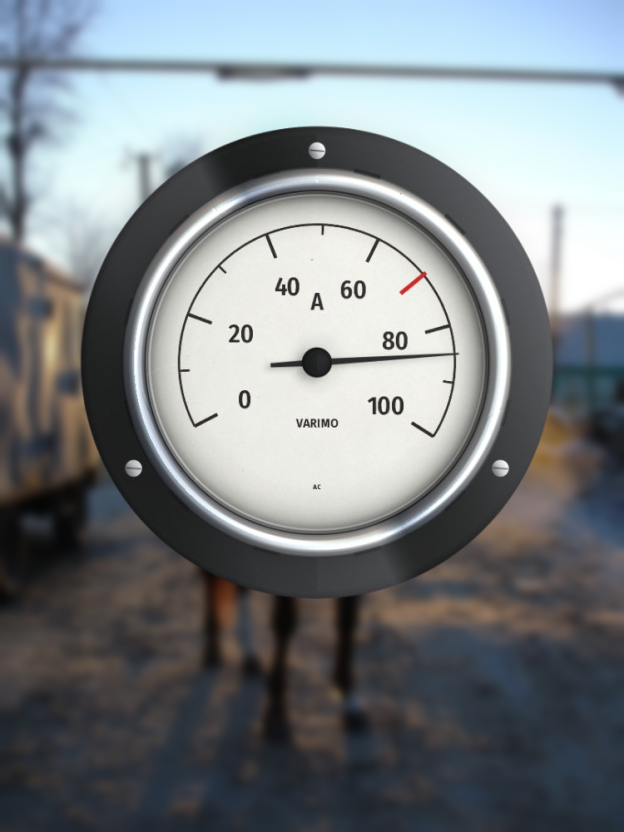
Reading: 85; A
